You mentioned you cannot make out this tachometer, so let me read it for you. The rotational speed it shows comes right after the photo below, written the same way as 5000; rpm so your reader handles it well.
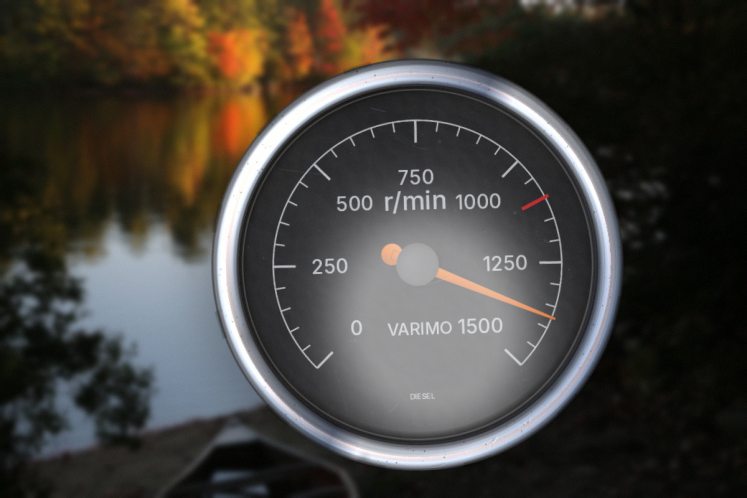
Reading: 1375; rpm
